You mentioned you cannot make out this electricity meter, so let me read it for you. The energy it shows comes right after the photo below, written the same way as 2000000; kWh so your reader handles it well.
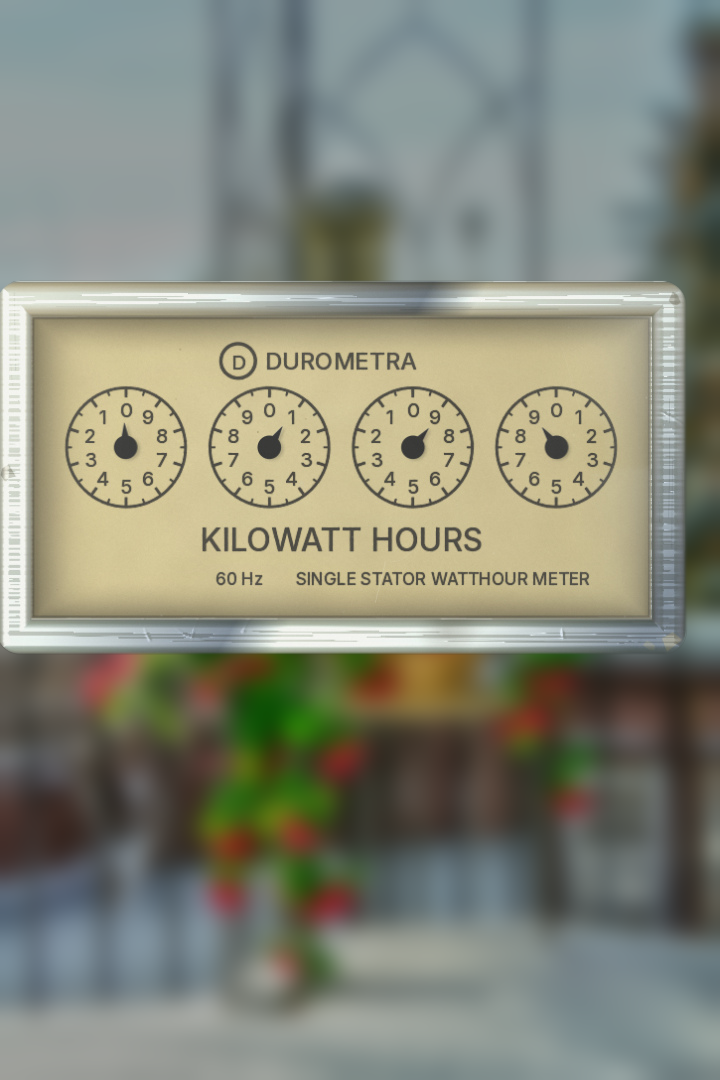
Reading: 89; kWh
